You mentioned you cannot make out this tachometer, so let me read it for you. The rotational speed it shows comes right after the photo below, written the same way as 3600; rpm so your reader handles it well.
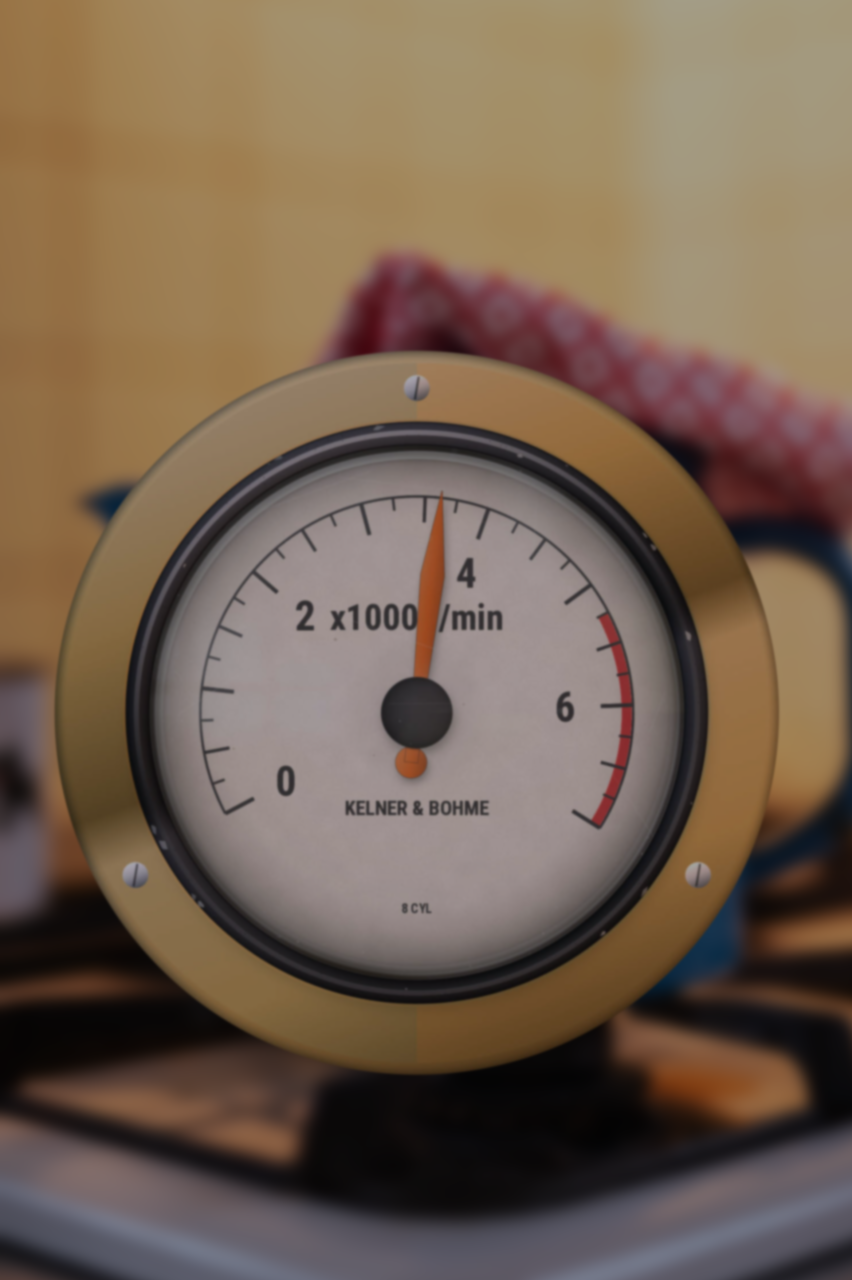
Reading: 3625; rpm
